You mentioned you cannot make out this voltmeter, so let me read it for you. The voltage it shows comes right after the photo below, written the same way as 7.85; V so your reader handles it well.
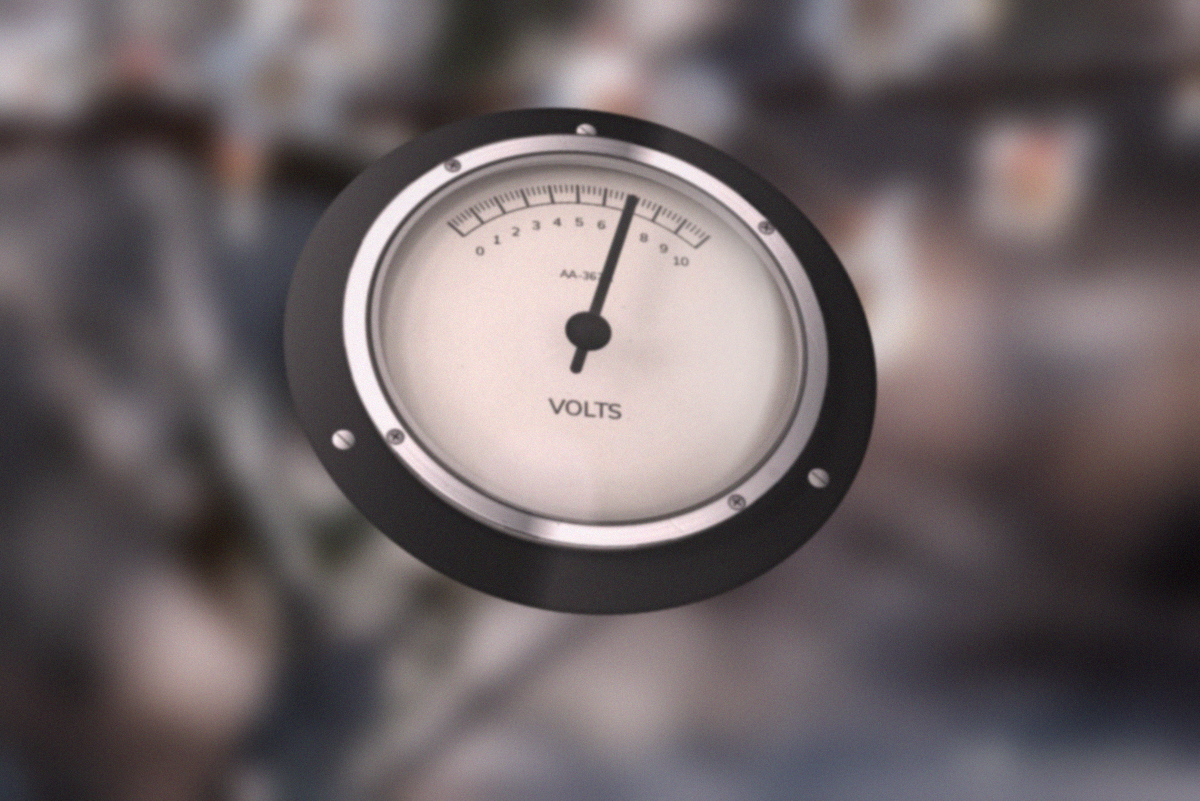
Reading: 7; V
